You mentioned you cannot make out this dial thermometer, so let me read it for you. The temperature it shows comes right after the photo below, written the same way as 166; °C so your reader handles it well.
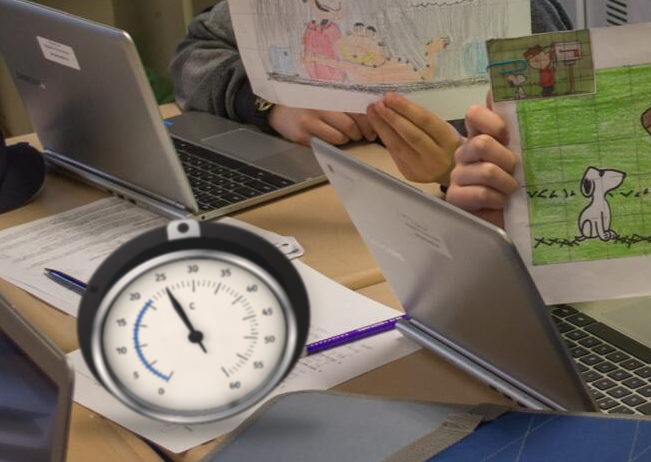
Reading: 25; °C
